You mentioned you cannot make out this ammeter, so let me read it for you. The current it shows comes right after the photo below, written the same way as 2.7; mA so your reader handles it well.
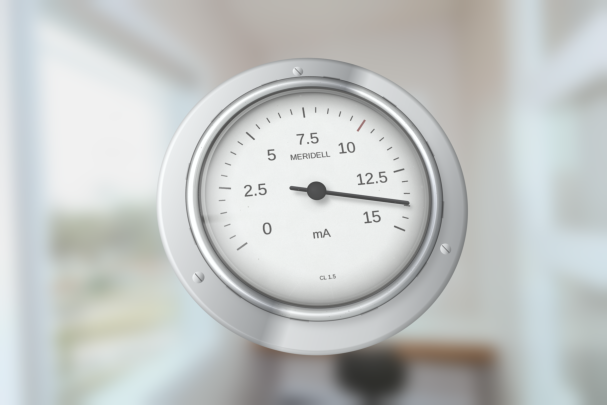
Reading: 14; mA
